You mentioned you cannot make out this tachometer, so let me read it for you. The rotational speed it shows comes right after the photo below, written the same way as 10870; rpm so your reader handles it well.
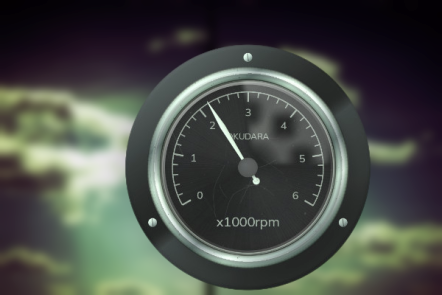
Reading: 2200; rpm
